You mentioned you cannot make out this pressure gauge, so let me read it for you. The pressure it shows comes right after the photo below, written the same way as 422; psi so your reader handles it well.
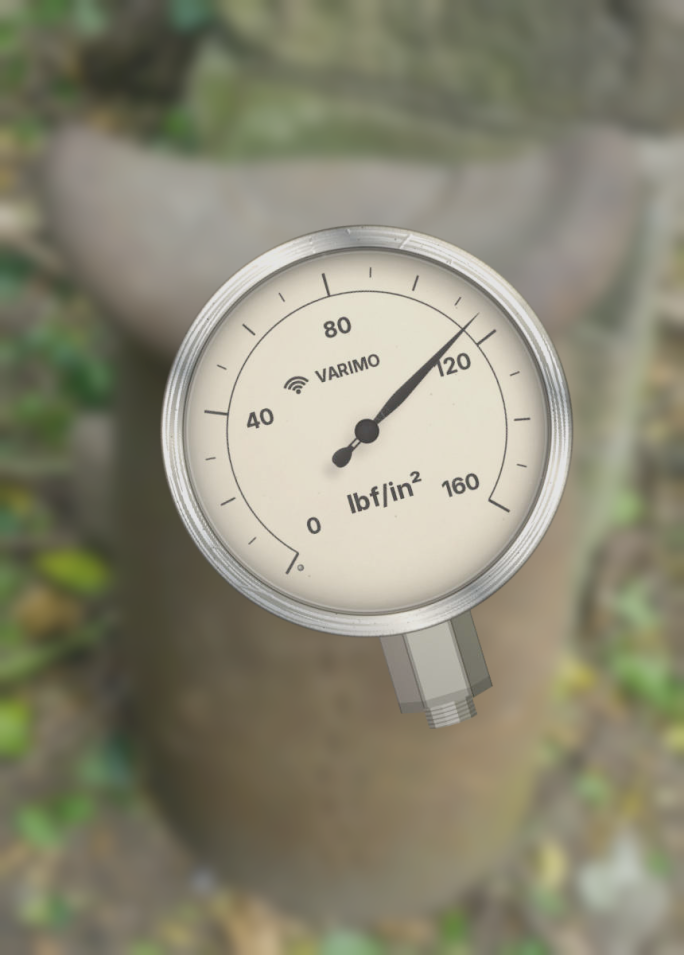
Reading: 115; psi
